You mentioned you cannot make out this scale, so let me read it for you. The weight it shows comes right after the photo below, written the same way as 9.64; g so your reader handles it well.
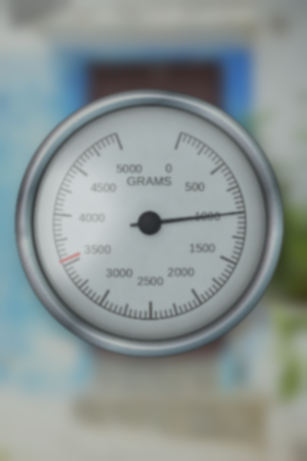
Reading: 1000; g
